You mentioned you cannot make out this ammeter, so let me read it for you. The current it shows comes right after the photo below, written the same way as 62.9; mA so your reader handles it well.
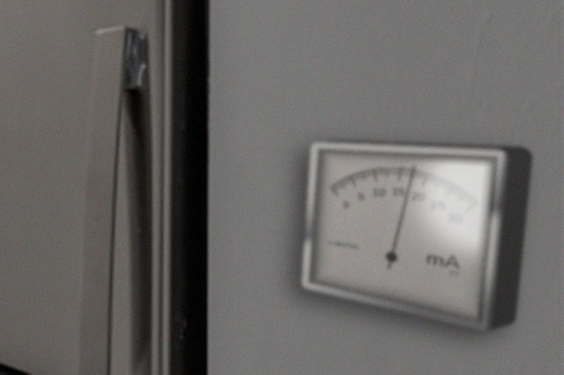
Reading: 17.5; mA
